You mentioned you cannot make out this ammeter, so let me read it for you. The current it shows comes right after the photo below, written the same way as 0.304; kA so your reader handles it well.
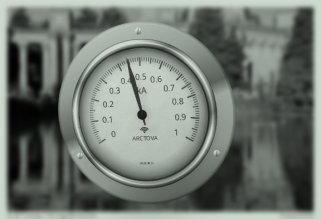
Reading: 0.45; kA
